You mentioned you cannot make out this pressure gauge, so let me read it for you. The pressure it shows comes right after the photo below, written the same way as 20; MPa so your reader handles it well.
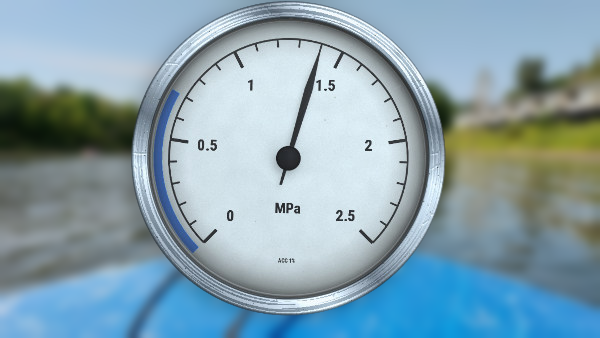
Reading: 1.4; MPa
